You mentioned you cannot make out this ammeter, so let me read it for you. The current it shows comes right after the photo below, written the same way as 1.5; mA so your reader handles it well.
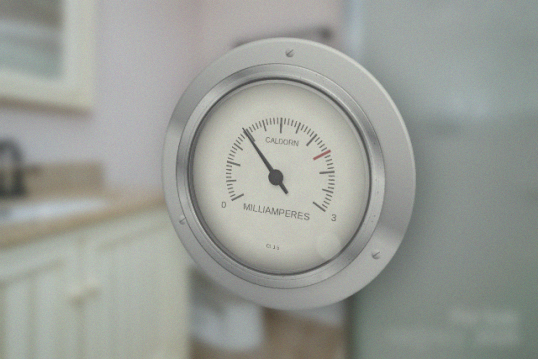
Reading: 1; mA
